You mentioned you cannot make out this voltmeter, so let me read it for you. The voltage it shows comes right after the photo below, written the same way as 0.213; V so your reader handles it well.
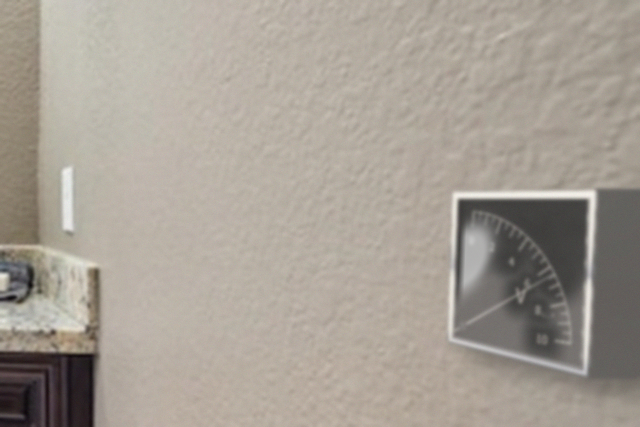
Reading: 6.5; V
